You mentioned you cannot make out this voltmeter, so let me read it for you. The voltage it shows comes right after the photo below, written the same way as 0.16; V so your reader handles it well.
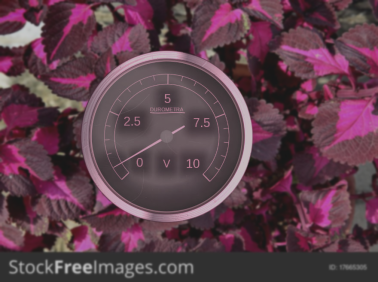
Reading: 0.5; V
